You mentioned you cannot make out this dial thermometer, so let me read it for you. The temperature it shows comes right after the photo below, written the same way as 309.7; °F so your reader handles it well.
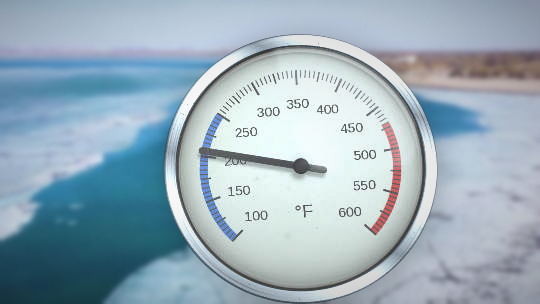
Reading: 205; °F
